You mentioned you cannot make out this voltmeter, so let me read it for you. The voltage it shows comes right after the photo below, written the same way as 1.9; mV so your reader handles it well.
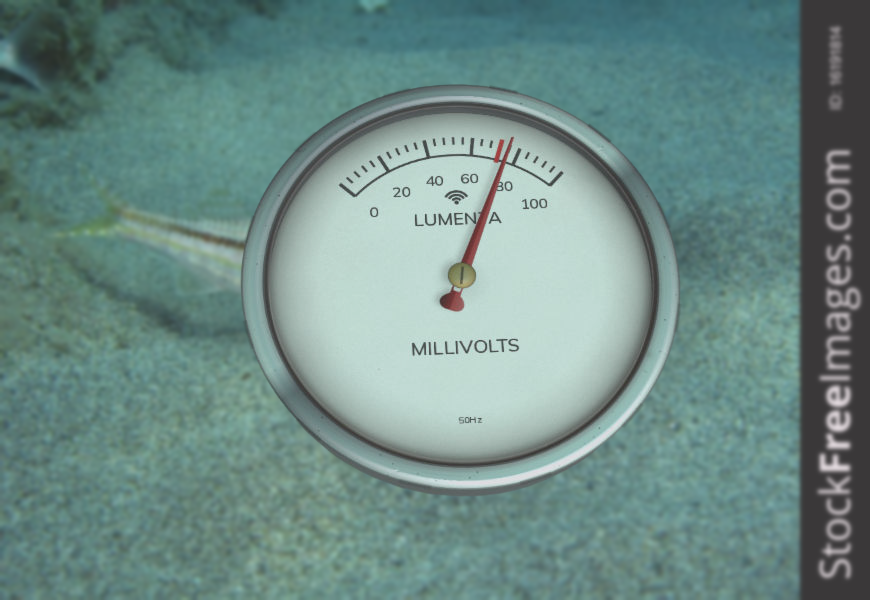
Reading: 76; mV
